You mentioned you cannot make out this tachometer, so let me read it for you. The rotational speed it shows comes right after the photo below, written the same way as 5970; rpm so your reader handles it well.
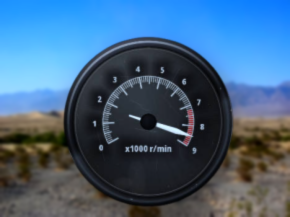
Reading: 8500; rpm
